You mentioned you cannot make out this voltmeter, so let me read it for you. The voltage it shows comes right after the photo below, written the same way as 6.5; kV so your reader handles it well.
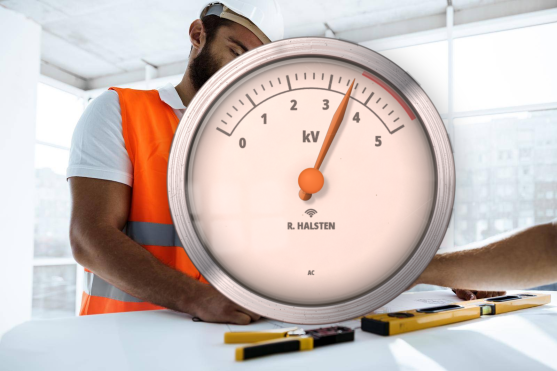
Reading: 3.5; kV
